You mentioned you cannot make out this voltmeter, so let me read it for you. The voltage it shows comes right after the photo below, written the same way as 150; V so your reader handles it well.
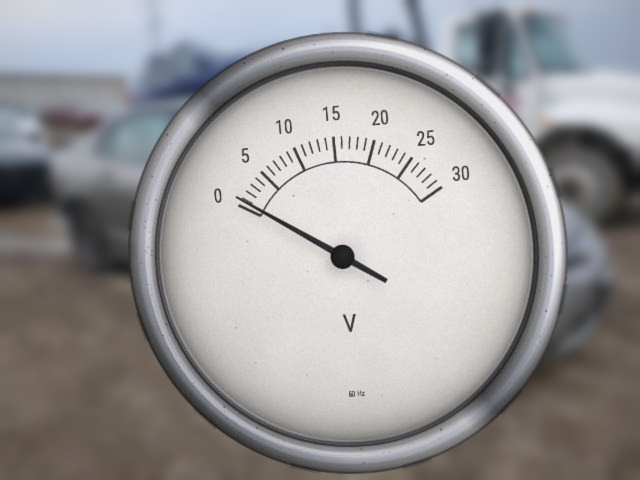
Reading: 1; V
